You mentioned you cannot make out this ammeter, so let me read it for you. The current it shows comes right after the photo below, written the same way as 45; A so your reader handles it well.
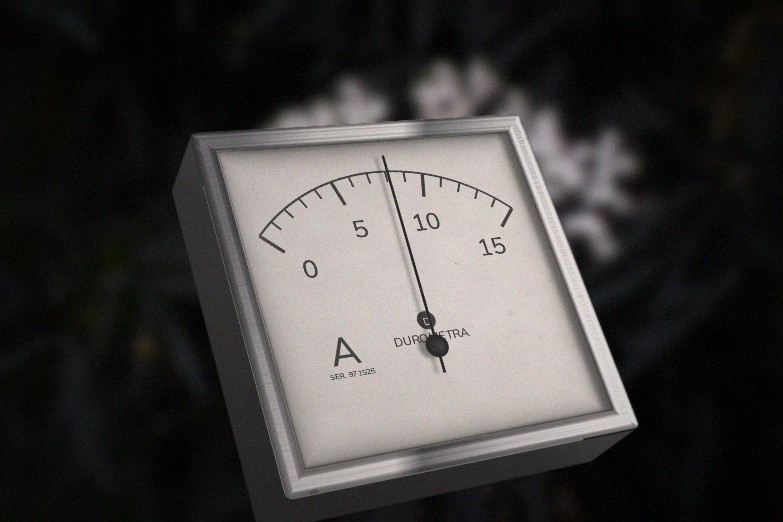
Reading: 8; A
